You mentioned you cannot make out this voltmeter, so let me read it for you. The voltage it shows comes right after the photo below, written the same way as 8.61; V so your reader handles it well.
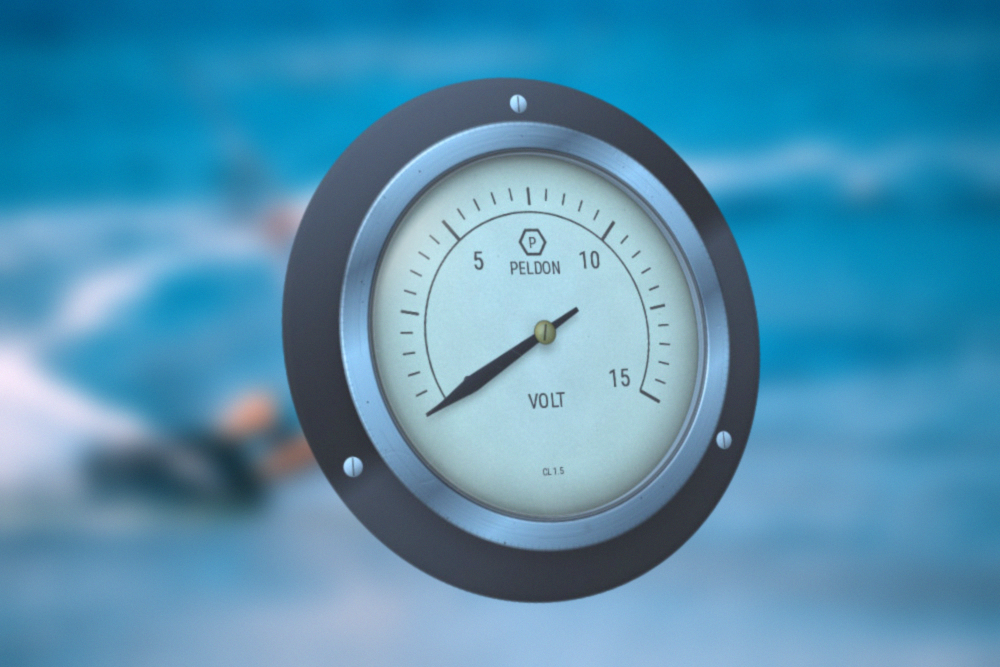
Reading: 0; V
